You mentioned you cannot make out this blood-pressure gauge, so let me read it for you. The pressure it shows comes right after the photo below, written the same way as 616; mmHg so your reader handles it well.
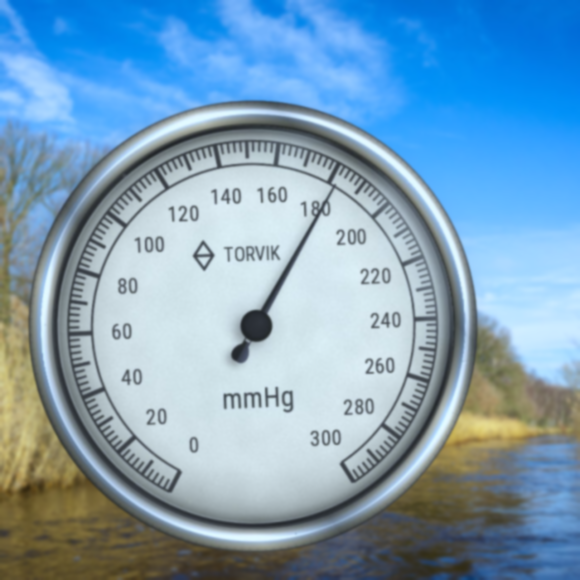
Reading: 182; mmHg
